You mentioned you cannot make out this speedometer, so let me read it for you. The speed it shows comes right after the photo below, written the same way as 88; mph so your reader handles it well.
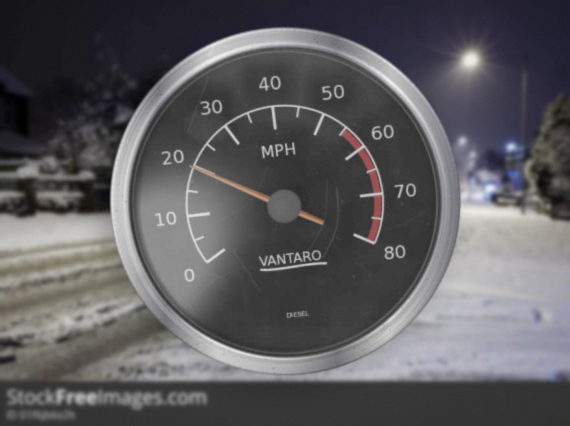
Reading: 20; mph
